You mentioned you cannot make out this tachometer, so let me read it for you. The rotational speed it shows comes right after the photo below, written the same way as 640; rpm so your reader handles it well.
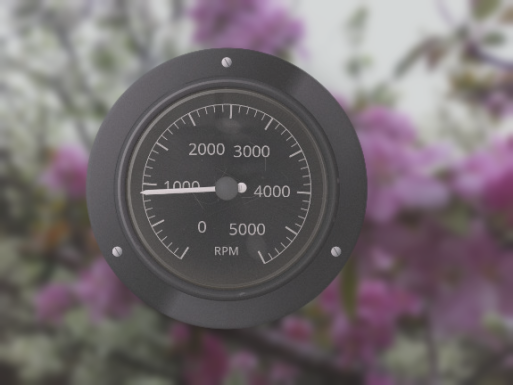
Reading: 900; rpm
